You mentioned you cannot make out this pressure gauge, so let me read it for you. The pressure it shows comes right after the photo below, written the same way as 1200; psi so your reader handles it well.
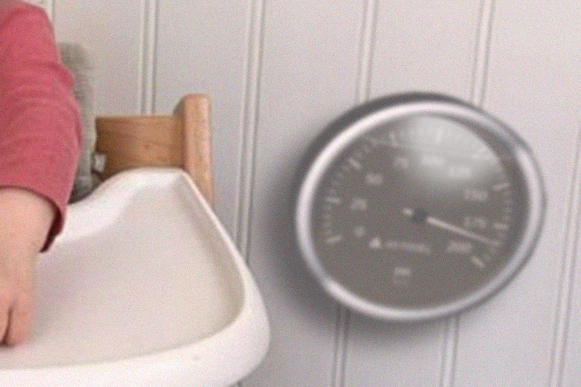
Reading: 185; psi
